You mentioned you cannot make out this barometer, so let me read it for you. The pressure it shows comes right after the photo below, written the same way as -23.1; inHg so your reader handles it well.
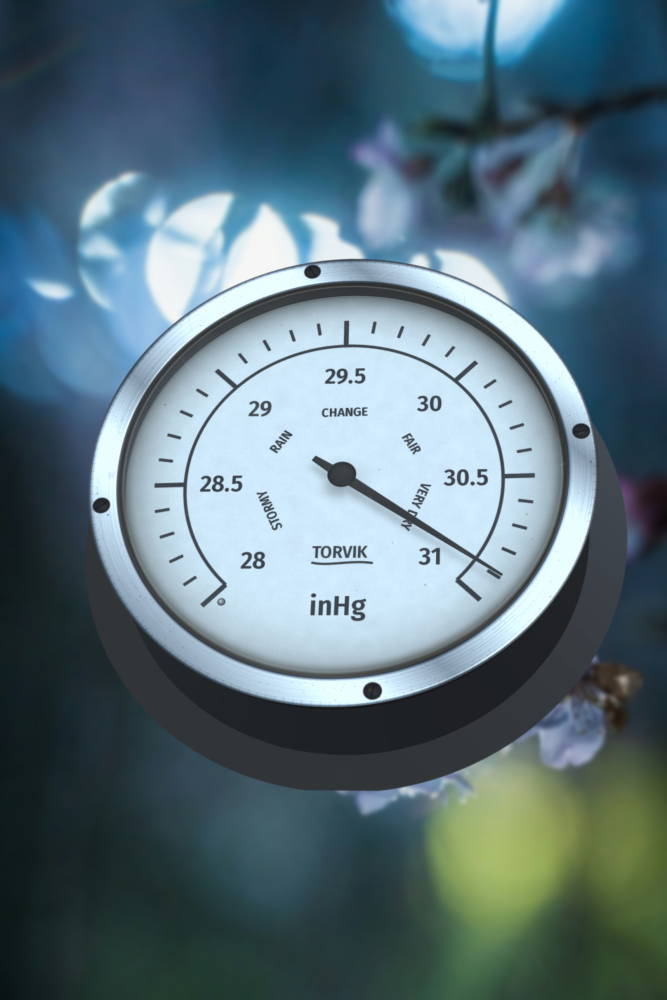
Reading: 30.9; inHg
